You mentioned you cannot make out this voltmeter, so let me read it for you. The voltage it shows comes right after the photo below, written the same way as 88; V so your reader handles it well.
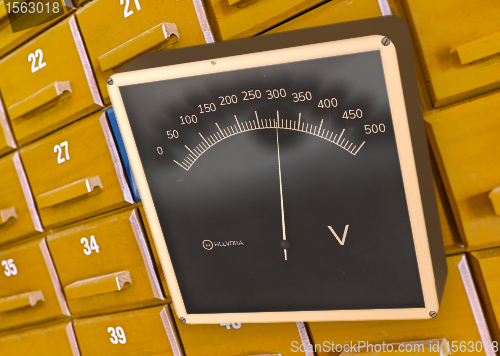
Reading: 300; V
